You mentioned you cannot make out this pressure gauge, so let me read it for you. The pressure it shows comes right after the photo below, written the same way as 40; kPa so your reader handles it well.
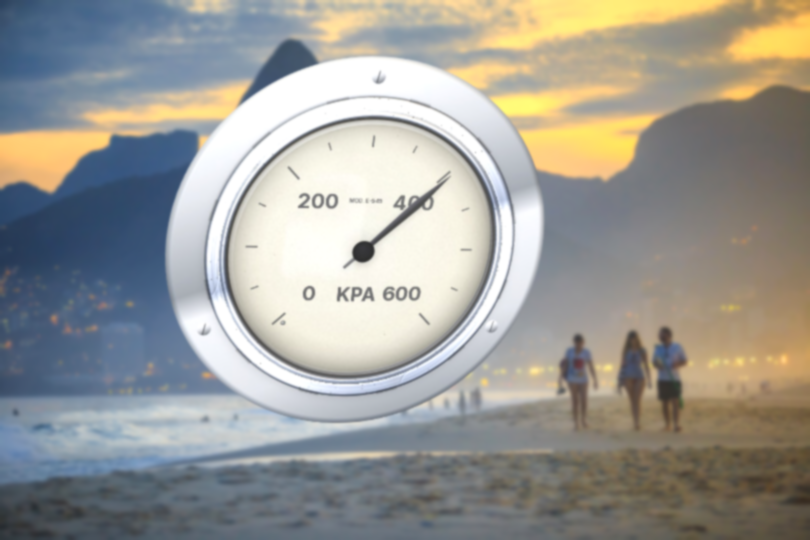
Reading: 400; kPa
